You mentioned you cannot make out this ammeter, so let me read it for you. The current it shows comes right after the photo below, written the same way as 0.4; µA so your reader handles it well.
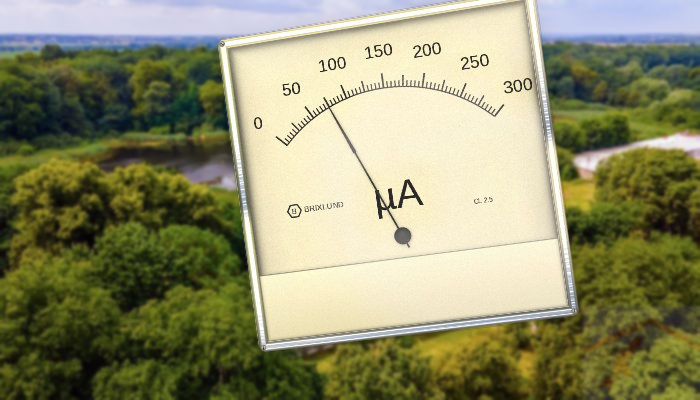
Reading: 75; µA
